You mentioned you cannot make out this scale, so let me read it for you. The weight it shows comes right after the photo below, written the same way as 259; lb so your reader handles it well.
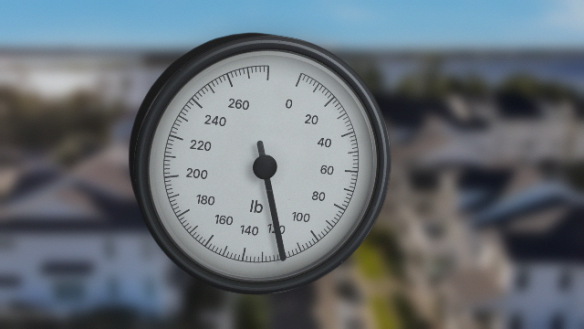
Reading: 120; lb
